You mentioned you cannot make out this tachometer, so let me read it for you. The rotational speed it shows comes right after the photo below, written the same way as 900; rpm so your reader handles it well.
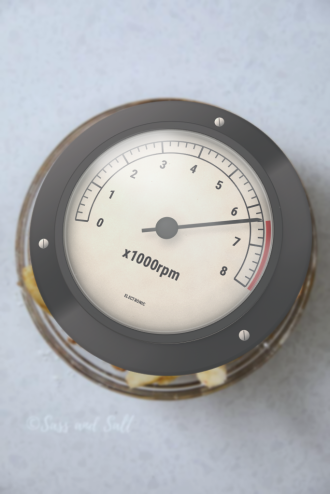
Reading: 6400; rpm
